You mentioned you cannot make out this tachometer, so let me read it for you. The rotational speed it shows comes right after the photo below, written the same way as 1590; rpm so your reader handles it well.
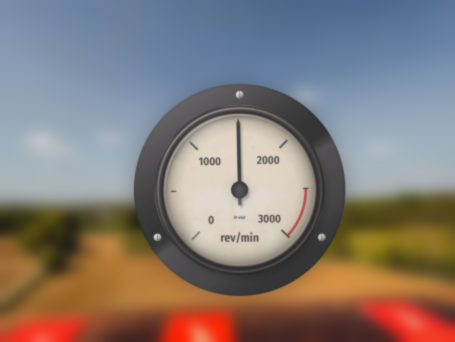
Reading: 1500; rpm
